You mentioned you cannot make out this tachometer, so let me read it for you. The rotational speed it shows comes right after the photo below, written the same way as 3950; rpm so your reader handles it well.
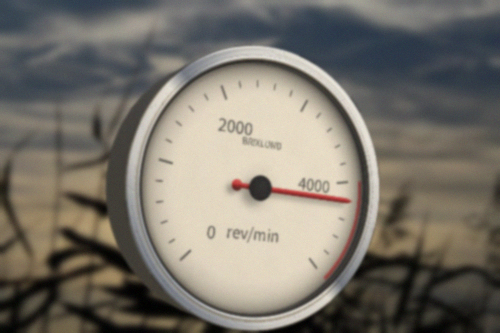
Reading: 4200; rpm
